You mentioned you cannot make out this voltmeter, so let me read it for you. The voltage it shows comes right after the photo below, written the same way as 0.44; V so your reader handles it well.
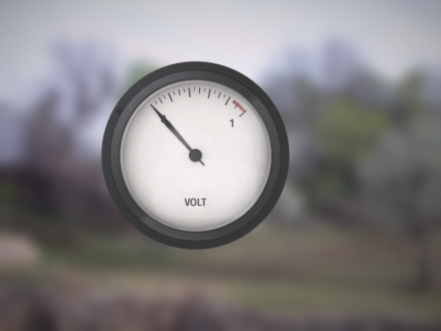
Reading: 0; V
